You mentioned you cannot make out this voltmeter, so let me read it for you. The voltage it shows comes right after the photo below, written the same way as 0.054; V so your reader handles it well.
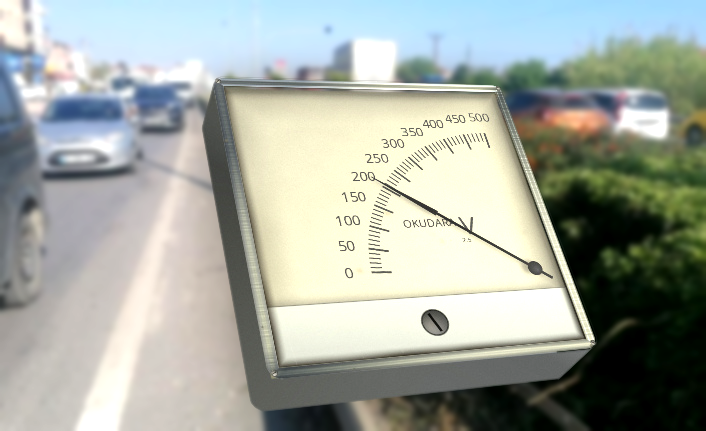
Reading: 200; V
